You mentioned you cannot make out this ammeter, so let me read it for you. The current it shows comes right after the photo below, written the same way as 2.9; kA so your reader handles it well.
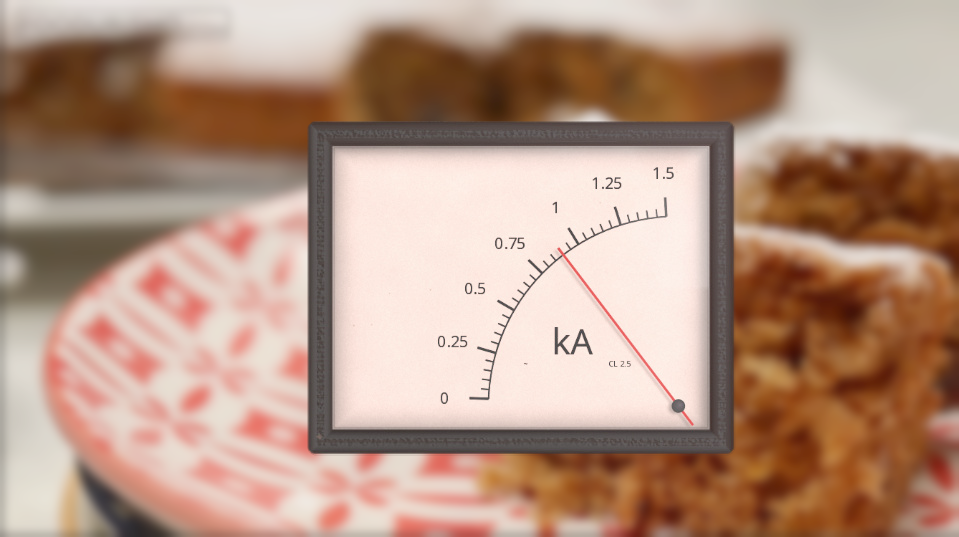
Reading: 0.9; kA
